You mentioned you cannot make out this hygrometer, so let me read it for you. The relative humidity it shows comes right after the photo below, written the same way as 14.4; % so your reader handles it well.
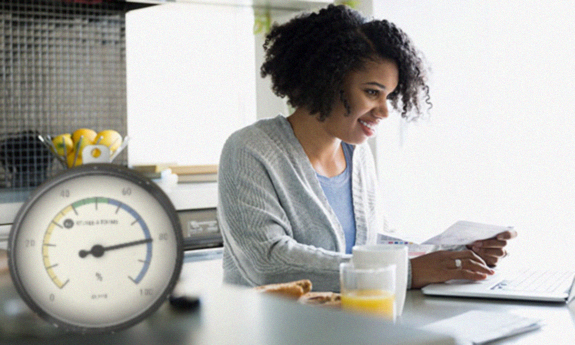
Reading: 80; %
